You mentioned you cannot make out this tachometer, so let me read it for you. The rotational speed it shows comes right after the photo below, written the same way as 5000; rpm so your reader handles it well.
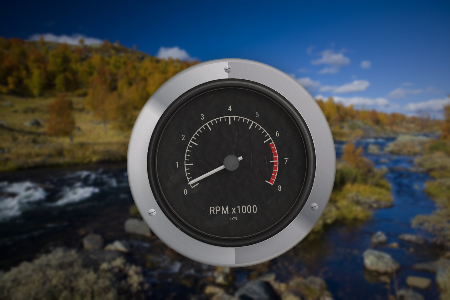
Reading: 200; rpm
